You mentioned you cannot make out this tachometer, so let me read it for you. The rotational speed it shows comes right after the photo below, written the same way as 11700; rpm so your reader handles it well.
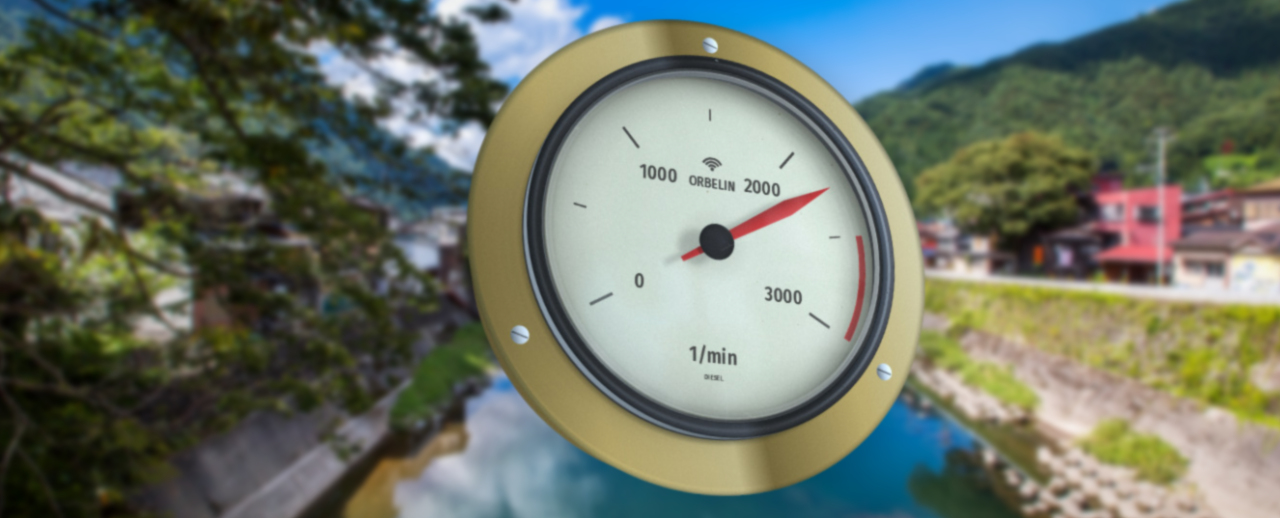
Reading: 2250; rpm
